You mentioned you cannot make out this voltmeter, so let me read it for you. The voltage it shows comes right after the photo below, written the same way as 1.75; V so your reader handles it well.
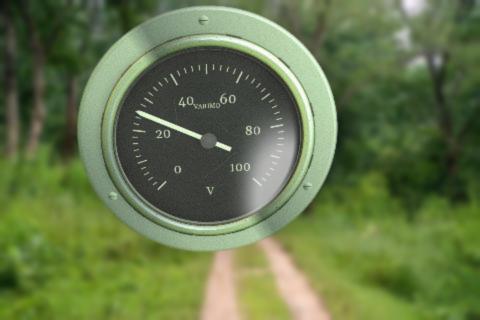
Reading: 26; V
